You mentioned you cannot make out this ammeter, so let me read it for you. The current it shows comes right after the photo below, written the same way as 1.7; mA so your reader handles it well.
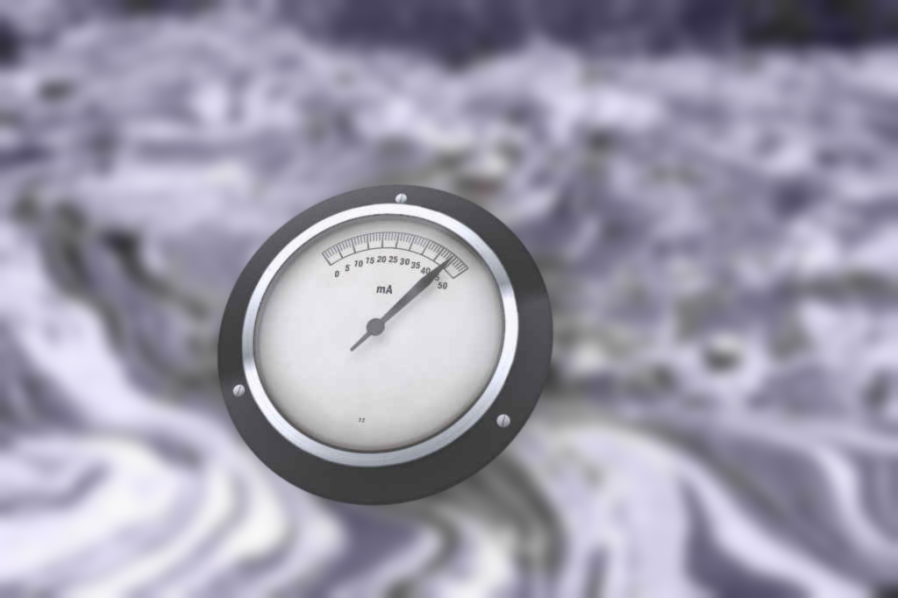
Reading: 45; mA
